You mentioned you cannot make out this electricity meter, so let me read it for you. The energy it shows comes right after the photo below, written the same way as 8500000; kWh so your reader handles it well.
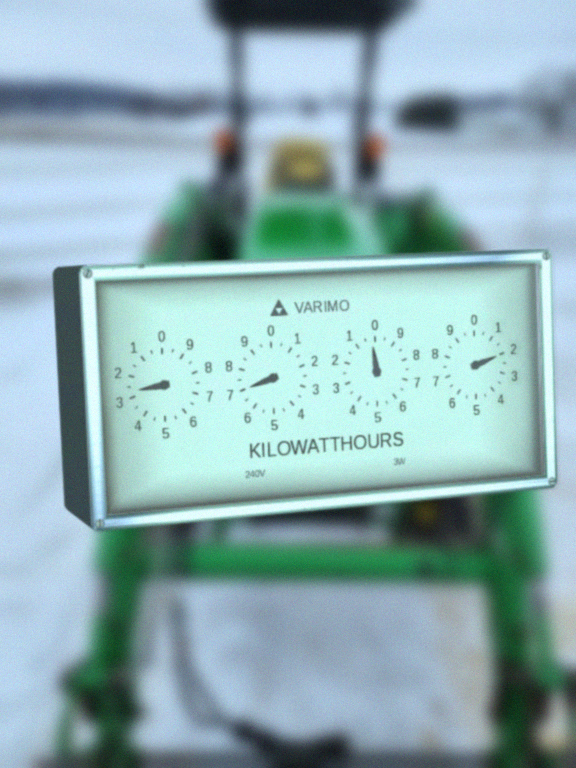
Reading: 2702; kWh
